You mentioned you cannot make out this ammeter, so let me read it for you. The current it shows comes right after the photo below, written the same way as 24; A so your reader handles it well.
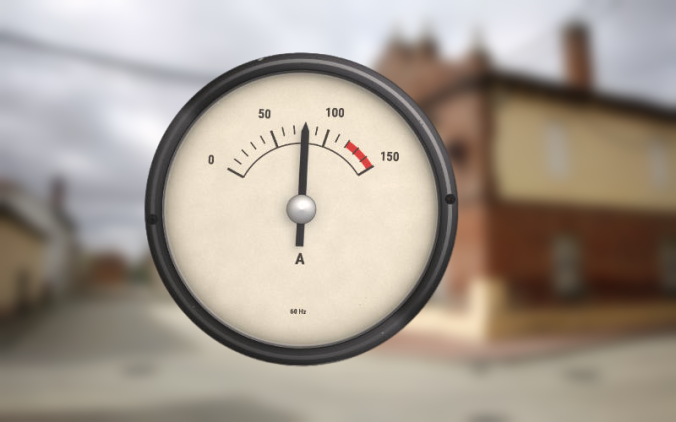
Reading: 80; A
